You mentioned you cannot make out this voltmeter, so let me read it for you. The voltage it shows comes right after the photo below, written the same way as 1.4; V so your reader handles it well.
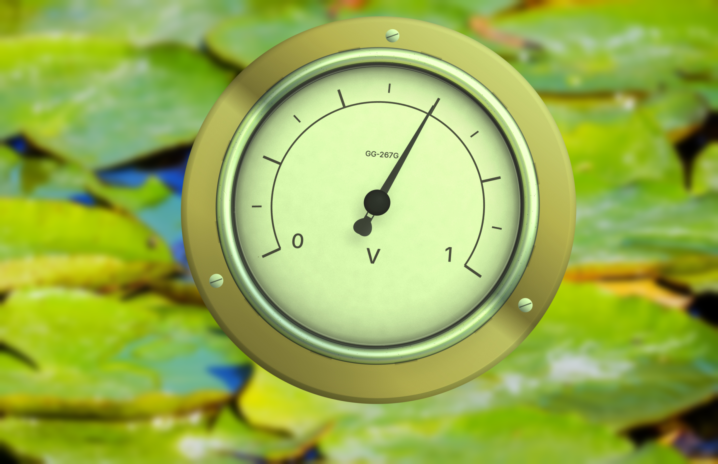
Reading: 0.6; V
